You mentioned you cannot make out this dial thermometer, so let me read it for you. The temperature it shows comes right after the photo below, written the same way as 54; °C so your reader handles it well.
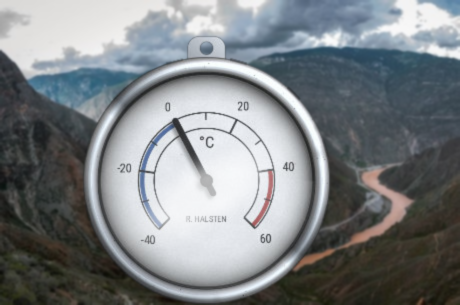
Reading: 0; °C
